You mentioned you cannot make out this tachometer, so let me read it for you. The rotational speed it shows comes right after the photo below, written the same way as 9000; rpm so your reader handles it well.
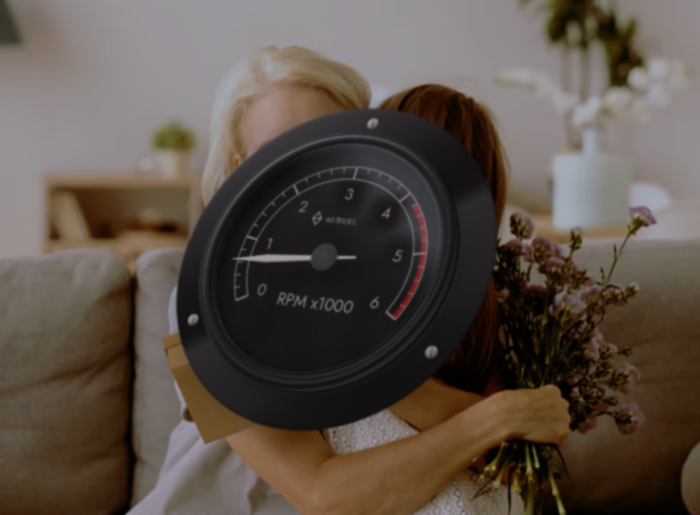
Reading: 600; rpm
